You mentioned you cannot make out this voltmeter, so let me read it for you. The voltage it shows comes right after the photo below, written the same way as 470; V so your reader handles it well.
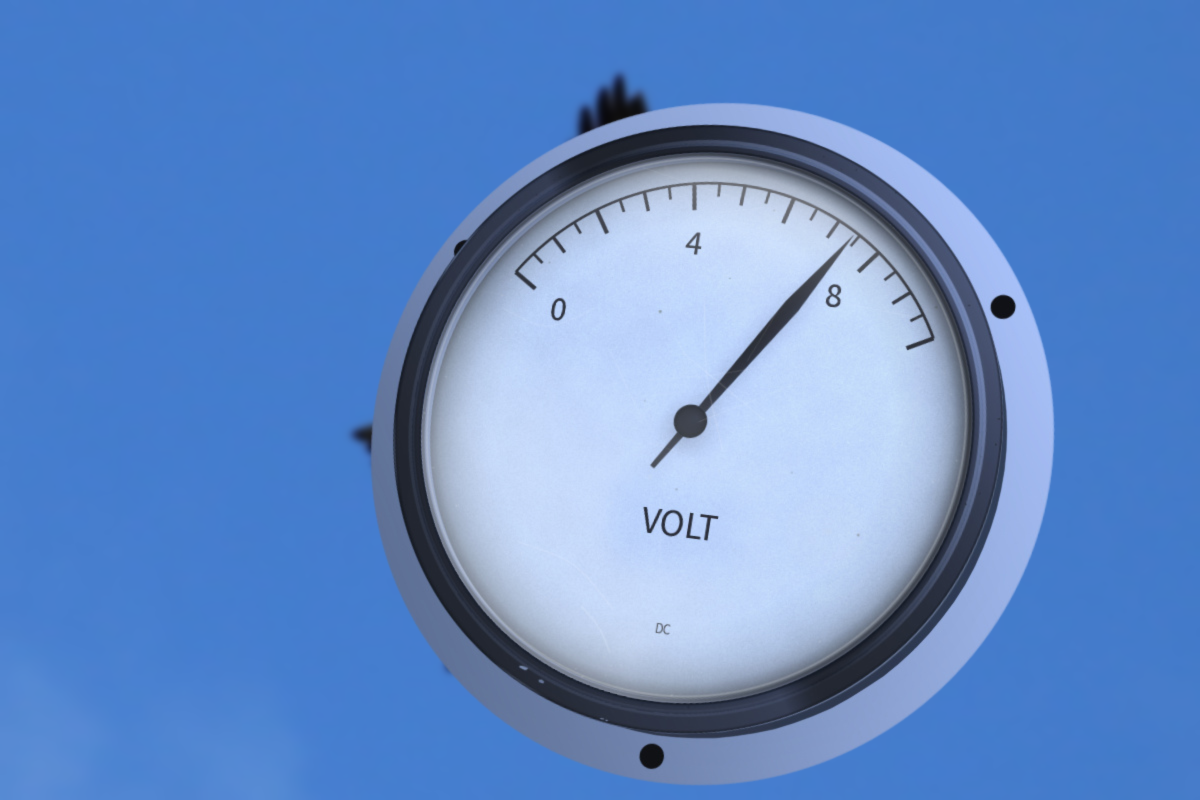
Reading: 7.5; V
